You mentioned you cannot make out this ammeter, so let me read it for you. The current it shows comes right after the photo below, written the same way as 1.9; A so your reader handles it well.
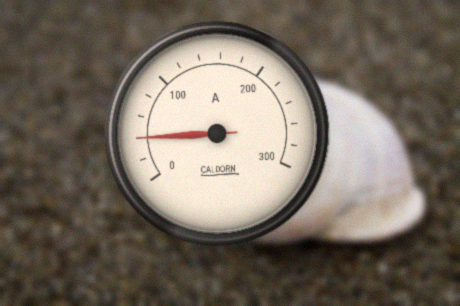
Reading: 40; A
